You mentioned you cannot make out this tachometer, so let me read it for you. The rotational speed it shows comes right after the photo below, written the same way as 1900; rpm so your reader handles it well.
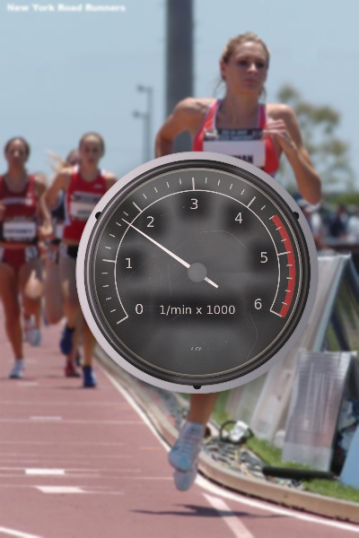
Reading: 1700; rpm
